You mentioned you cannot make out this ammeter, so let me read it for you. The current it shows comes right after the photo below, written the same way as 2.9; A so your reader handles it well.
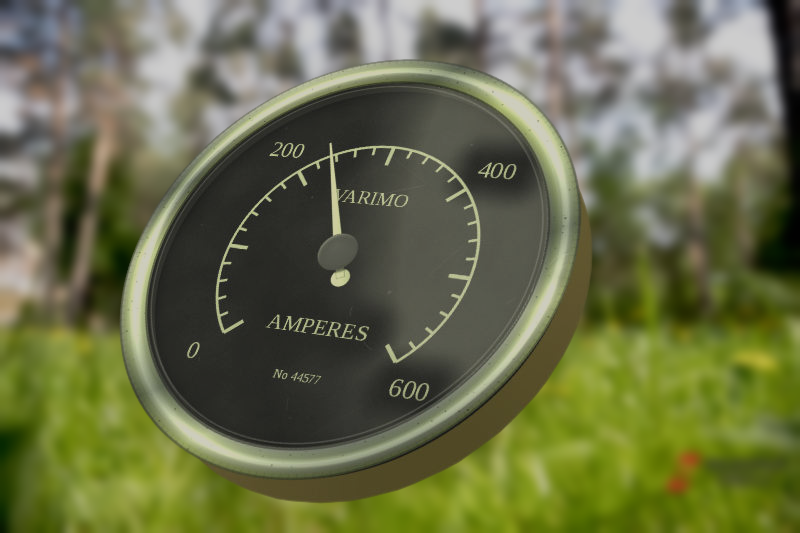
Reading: 240; A
